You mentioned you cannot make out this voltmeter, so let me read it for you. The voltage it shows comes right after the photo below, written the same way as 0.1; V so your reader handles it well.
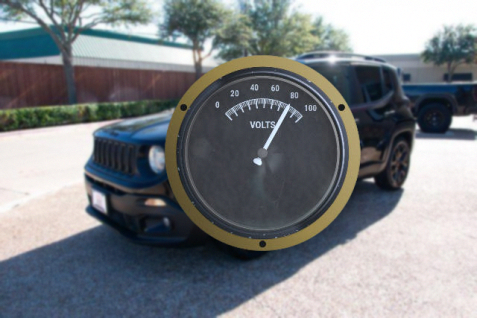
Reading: 80; V
